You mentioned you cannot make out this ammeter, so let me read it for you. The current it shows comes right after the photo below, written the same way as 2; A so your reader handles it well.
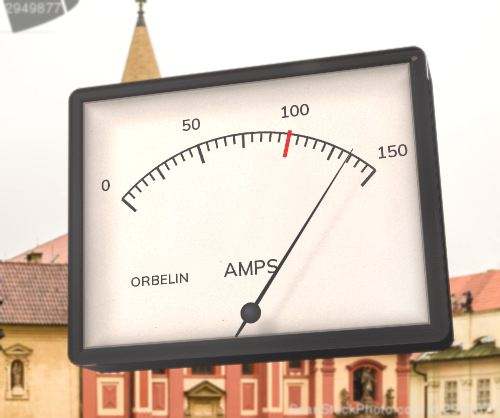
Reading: 135; A
